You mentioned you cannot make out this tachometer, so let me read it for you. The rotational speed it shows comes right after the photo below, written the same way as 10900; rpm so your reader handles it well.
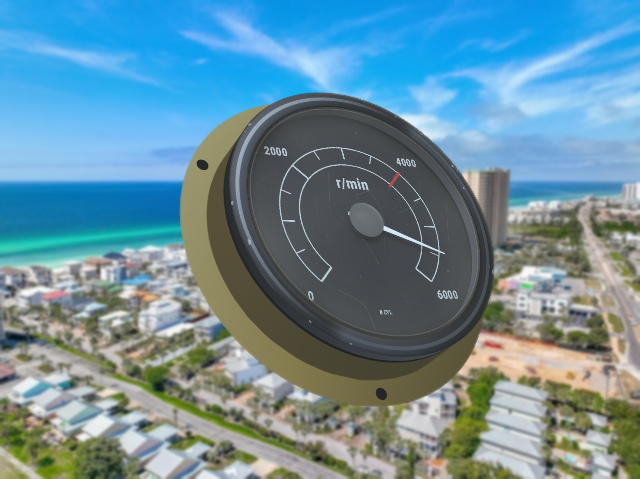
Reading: 5500; rpm
